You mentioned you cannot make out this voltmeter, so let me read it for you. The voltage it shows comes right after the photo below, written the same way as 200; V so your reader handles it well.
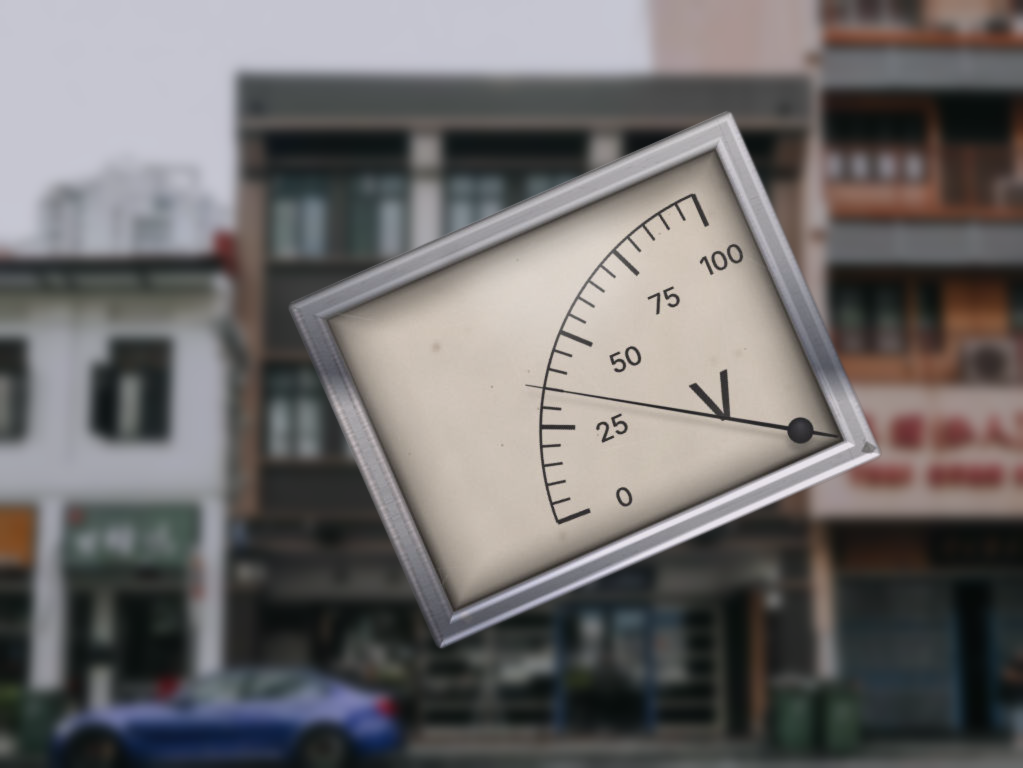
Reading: 35; V
